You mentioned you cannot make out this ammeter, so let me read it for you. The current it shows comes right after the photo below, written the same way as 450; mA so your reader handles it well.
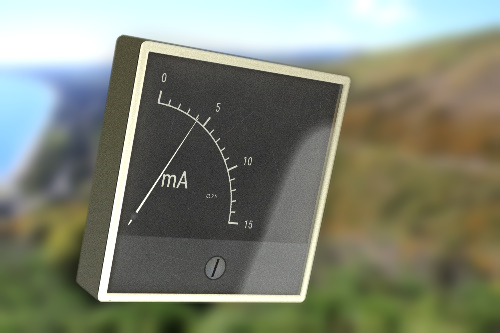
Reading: 4; mA
